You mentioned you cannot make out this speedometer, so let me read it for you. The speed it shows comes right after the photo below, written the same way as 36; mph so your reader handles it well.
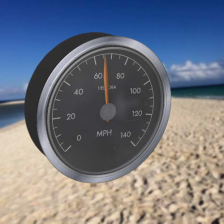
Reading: 65; mph
